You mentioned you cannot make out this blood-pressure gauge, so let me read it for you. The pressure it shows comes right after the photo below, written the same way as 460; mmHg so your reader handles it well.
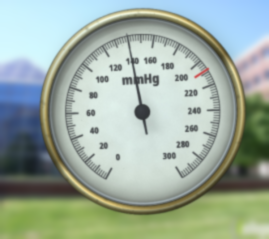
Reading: 140; mmHg
